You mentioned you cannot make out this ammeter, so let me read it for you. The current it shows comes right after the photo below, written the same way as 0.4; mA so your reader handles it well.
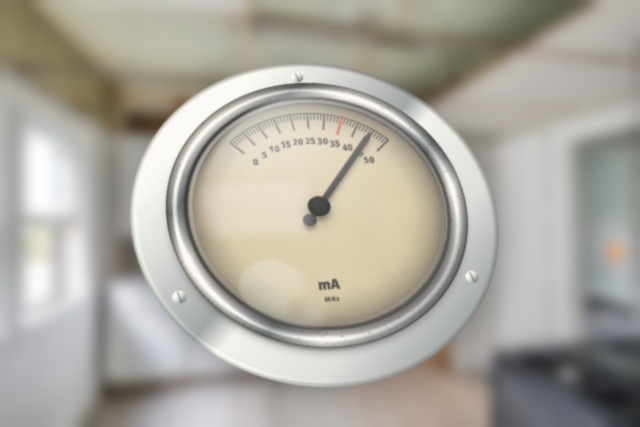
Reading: 45; mA
